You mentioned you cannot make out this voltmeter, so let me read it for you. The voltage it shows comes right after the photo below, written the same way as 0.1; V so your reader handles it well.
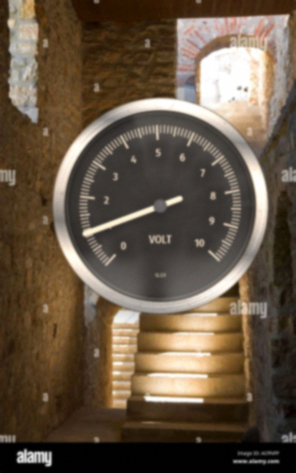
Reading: 1; V
